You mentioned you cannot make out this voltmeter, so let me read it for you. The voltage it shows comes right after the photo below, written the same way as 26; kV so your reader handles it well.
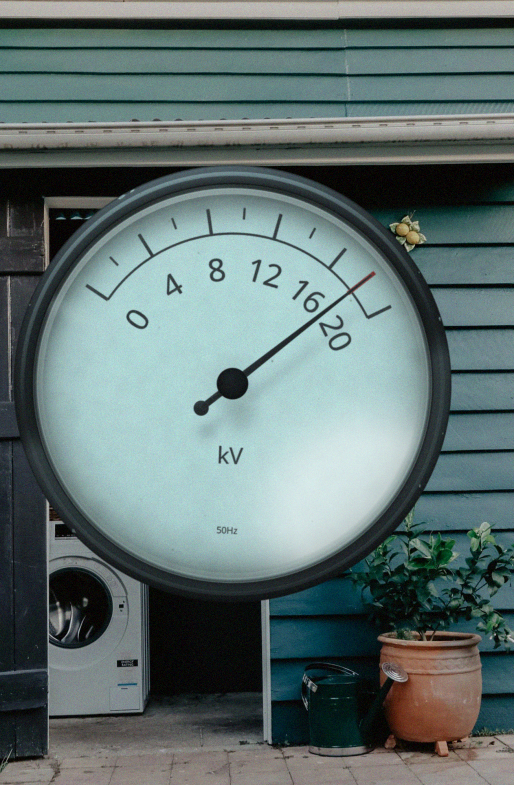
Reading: 18; kV
